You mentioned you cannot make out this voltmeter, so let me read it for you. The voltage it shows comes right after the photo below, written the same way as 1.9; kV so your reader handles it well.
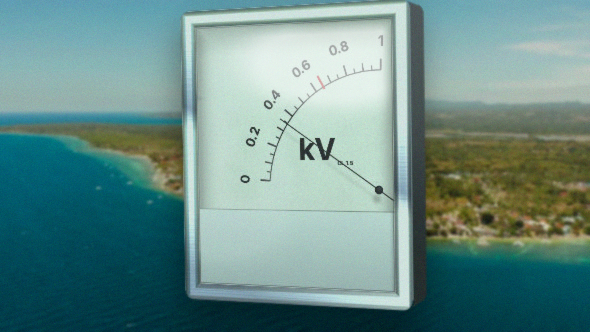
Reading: 0.35; kV
